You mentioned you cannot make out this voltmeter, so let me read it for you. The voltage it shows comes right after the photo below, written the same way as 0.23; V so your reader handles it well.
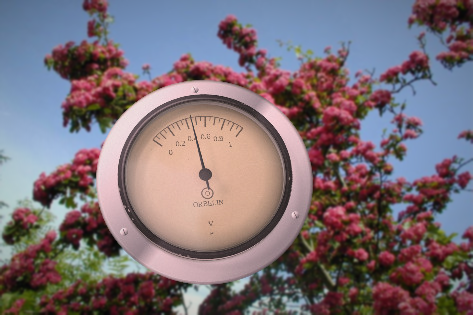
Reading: 0.45; V
